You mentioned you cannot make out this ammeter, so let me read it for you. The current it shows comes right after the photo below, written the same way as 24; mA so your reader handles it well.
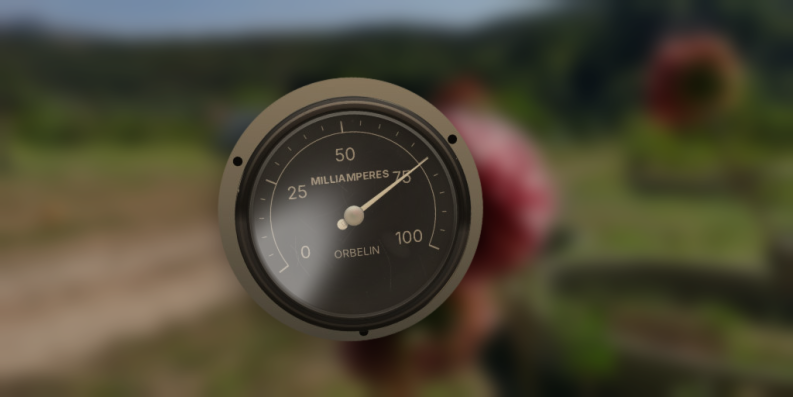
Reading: 75; mA
